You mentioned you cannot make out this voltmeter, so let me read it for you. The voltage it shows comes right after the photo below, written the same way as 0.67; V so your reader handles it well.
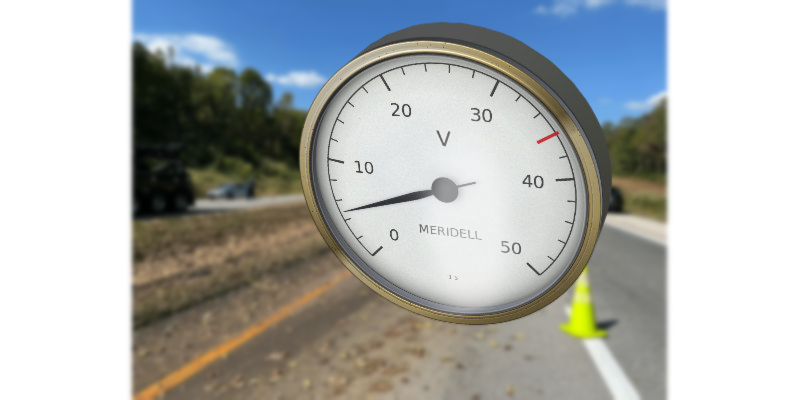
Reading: 5; V
